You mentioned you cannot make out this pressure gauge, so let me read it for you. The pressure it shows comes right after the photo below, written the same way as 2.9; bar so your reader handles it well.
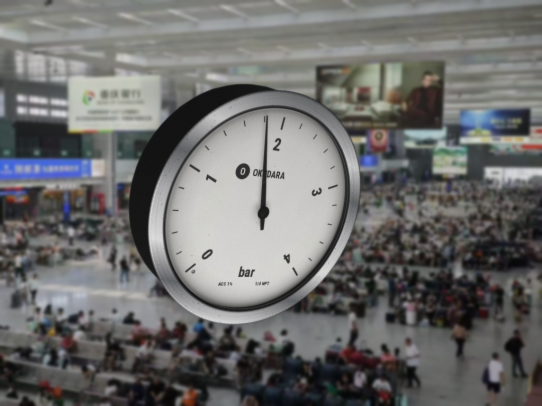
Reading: 1.8; bar
